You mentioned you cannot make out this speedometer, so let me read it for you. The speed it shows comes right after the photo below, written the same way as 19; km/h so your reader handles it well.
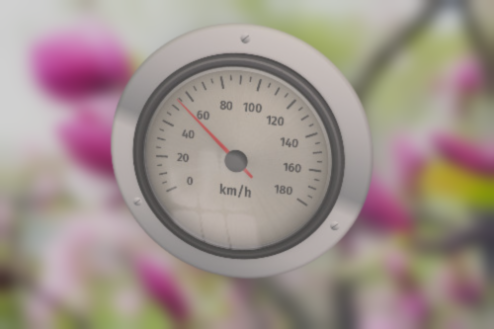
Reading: 55; km/h
